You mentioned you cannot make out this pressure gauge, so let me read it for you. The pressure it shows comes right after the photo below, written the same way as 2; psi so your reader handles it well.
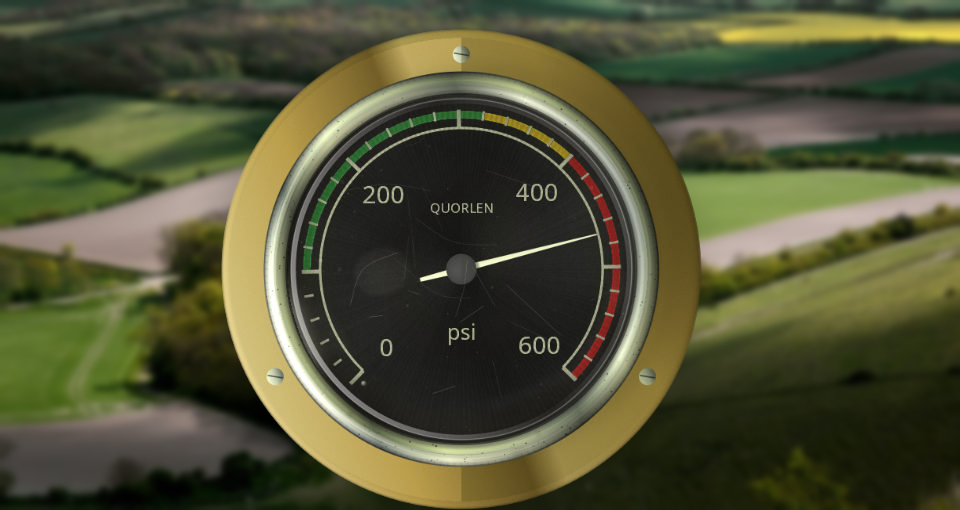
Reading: 470; psi
